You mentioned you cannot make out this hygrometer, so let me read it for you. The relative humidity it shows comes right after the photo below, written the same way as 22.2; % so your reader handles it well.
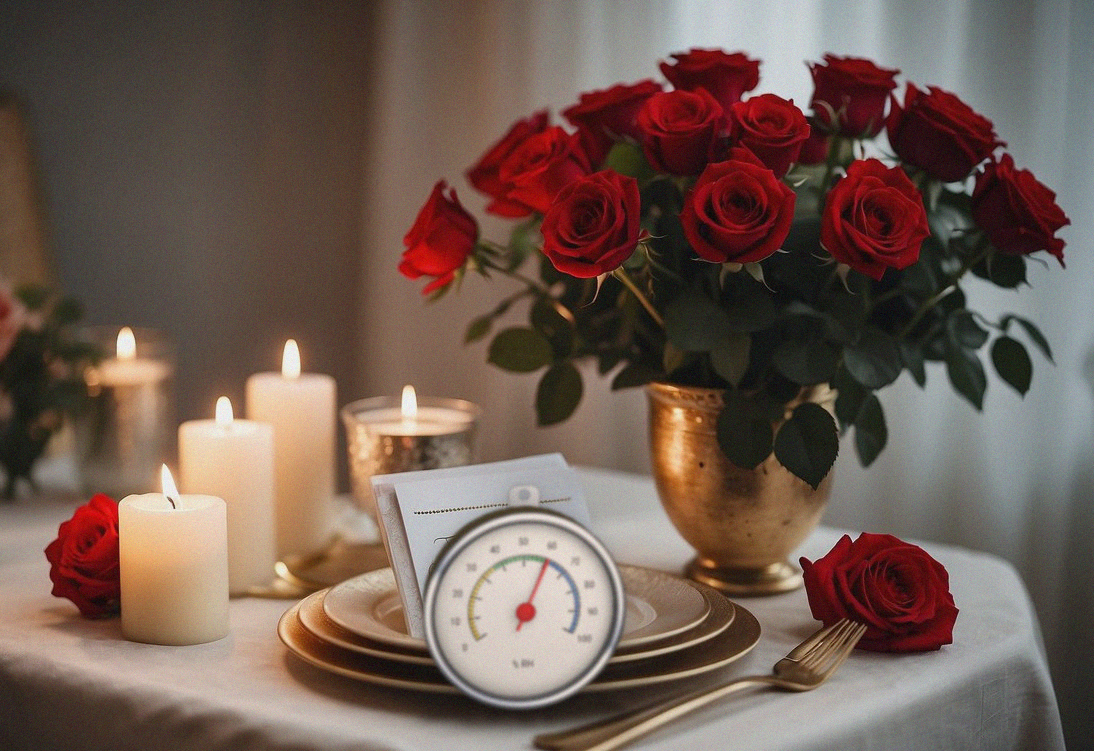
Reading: 60; %
